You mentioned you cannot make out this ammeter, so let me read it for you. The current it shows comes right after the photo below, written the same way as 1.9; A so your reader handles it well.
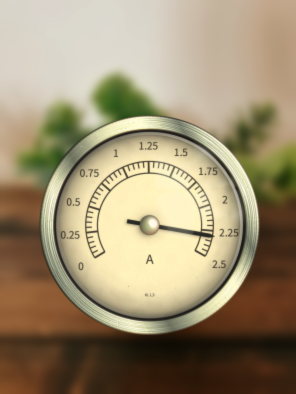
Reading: 2.3; A
